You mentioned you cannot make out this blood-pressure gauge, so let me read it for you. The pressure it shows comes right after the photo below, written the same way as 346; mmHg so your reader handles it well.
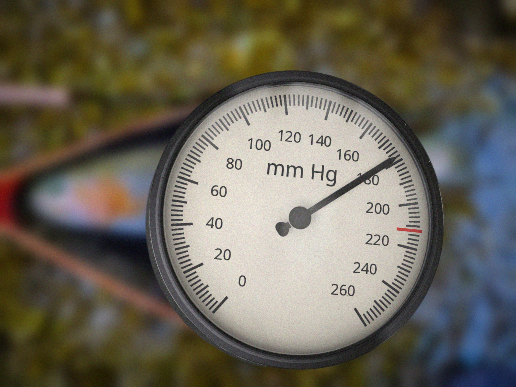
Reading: 178; mmHg
